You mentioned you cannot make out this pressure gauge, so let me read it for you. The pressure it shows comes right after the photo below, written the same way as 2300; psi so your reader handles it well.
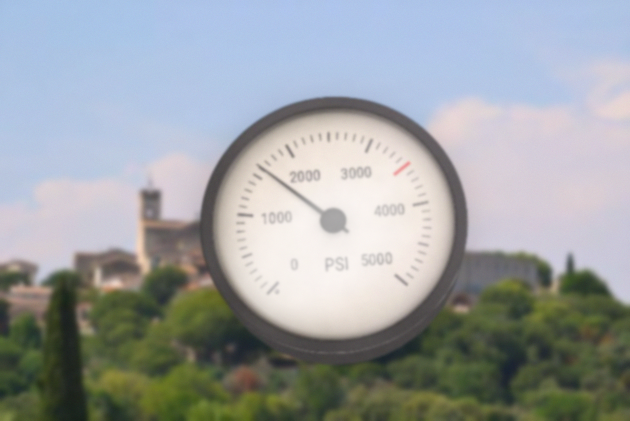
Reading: 1600; psi
